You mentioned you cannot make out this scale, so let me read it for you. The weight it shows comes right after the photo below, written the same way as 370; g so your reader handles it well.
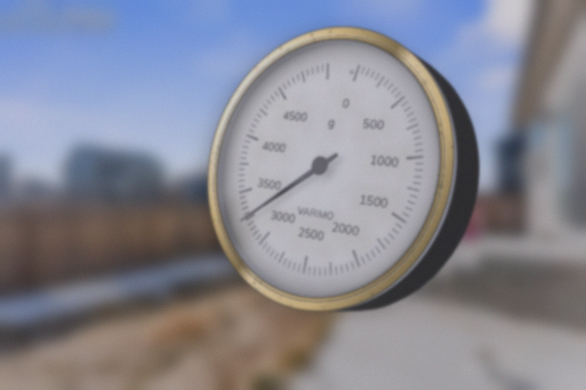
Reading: 3250; g
